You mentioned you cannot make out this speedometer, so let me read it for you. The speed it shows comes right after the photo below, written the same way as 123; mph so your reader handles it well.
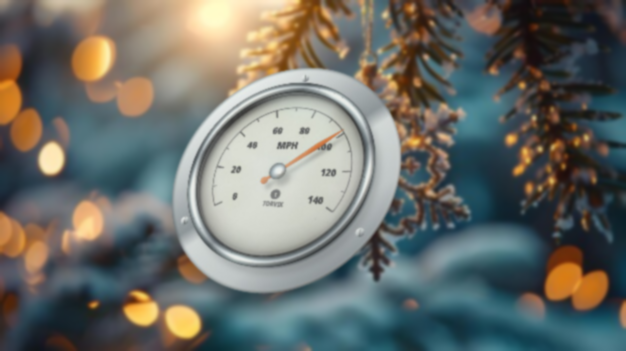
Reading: 100; mph
